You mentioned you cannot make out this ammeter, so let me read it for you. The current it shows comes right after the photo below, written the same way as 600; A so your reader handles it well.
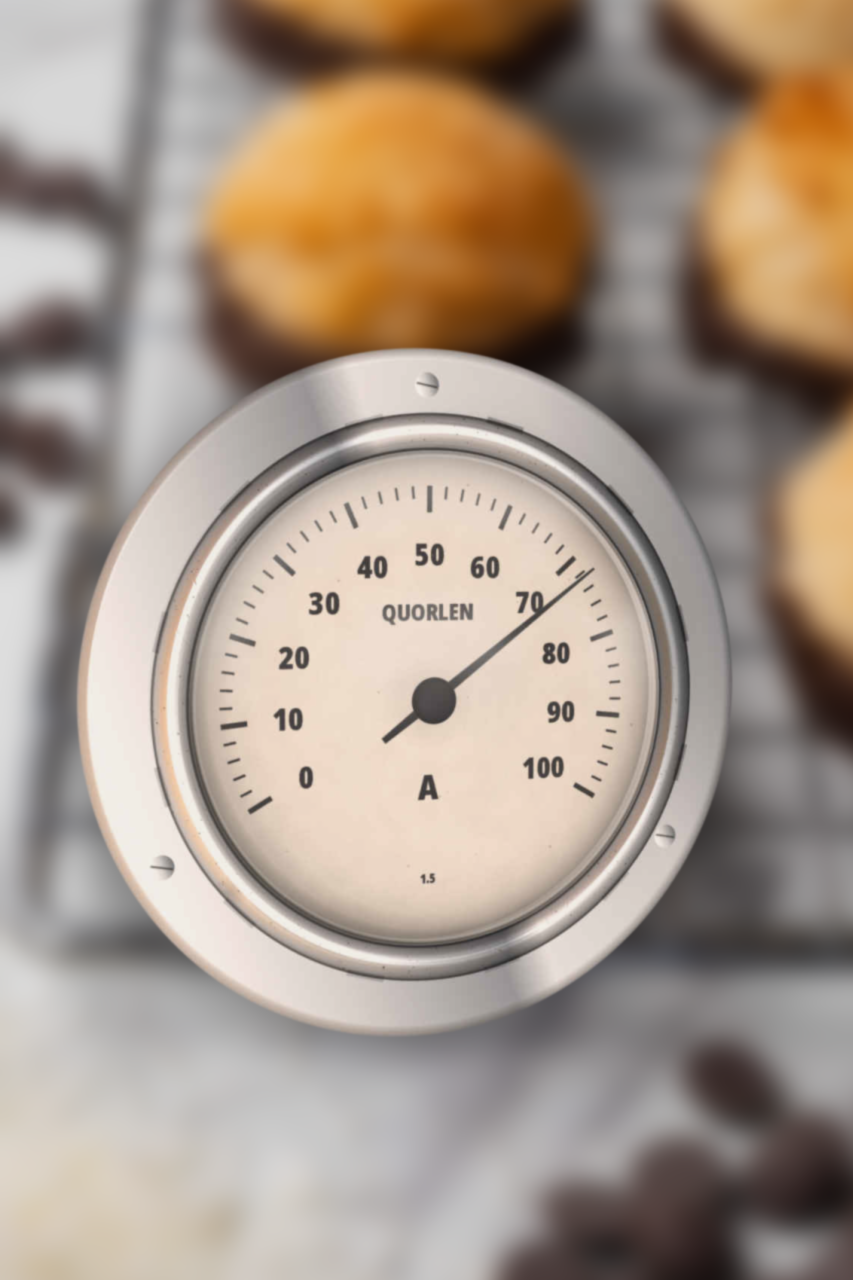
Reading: 72; A
